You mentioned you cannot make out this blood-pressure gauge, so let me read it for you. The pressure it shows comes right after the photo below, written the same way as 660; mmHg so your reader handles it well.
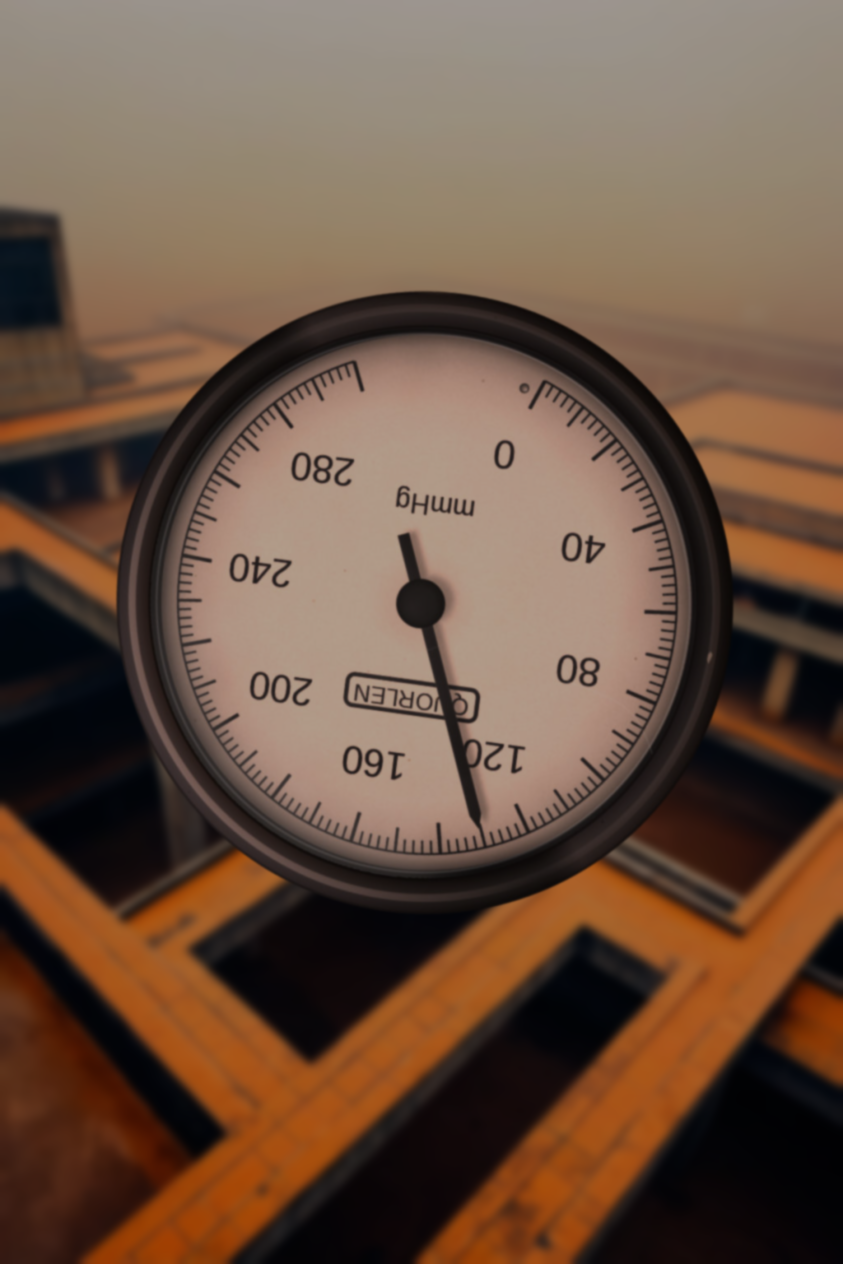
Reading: 130; mmHg
